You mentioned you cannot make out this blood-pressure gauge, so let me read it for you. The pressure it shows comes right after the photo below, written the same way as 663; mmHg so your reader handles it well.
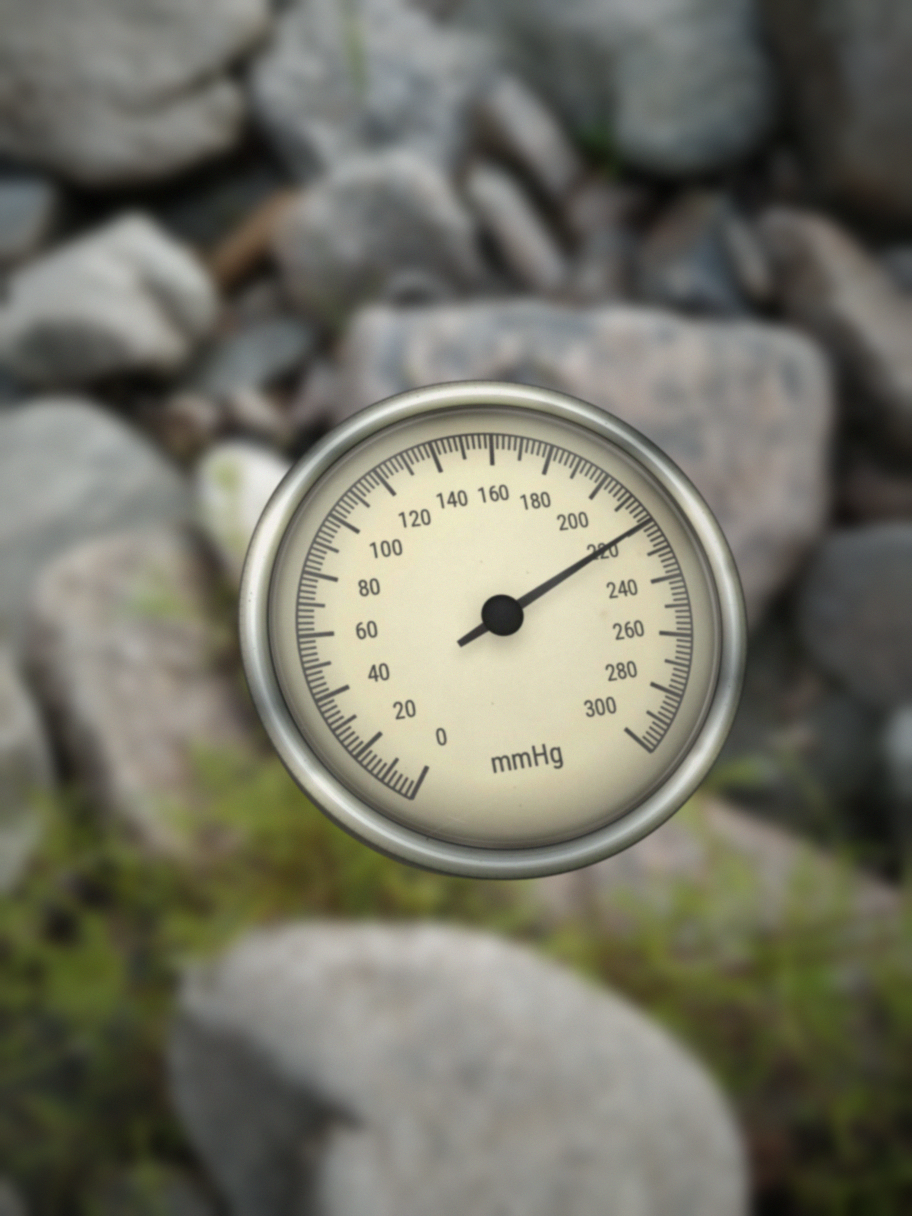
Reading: 220; mmHg
